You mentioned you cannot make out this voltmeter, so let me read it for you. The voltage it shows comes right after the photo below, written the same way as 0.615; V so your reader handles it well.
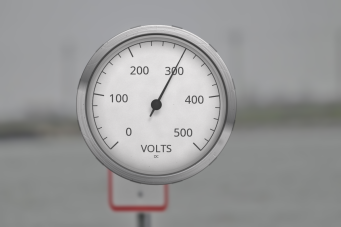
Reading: 300; V
